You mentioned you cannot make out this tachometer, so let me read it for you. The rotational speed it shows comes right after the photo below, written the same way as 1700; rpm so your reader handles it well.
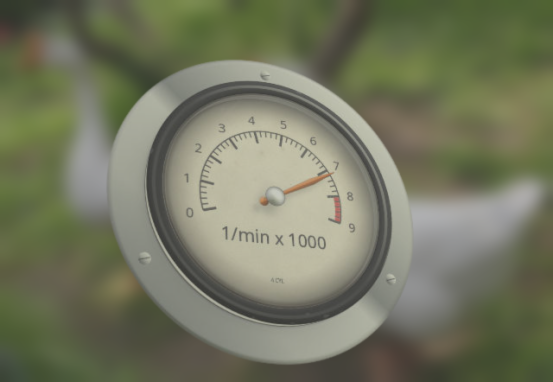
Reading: 7200; rpm
